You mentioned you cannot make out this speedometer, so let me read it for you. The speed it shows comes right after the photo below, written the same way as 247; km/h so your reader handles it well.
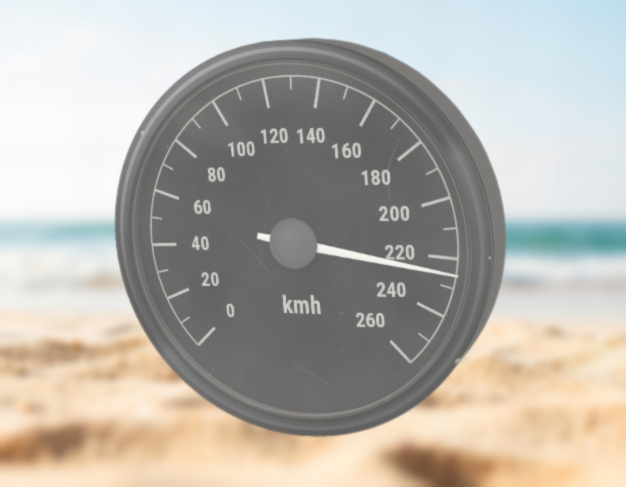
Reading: 225; km/h
